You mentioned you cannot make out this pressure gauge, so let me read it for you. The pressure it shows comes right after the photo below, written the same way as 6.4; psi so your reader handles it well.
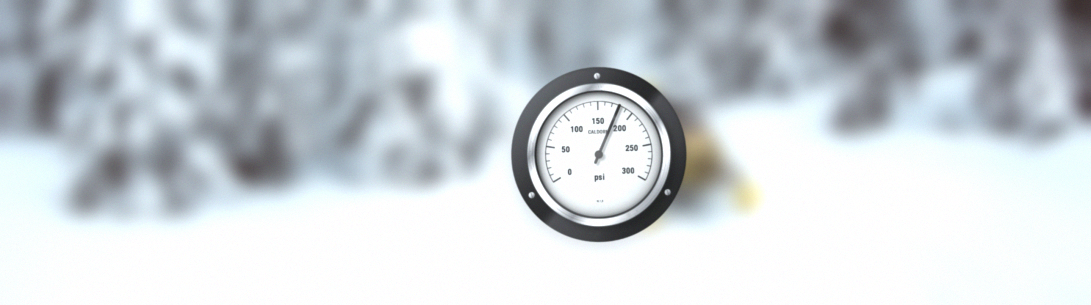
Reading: 180; psi
